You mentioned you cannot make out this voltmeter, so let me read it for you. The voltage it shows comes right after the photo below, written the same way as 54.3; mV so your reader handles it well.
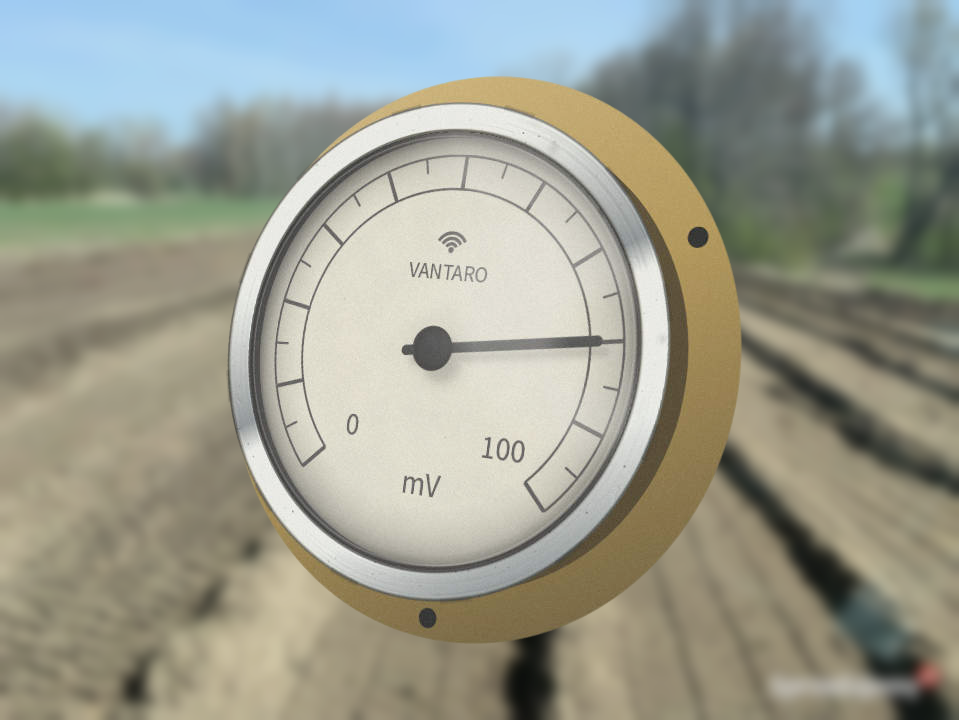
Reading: 80; mV
